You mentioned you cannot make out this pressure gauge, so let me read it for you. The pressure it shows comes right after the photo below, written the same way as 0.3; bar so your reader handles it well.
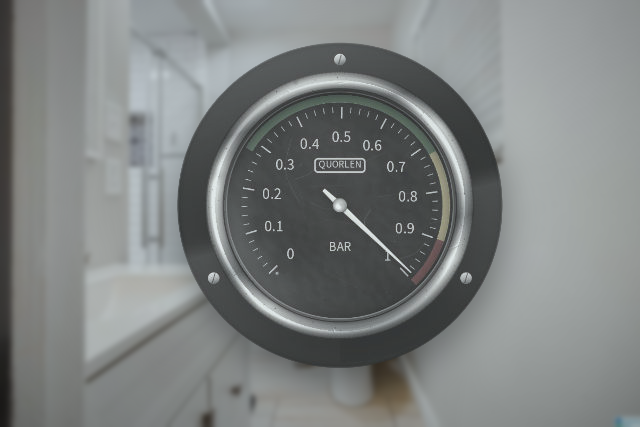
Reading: 0.99; bar
